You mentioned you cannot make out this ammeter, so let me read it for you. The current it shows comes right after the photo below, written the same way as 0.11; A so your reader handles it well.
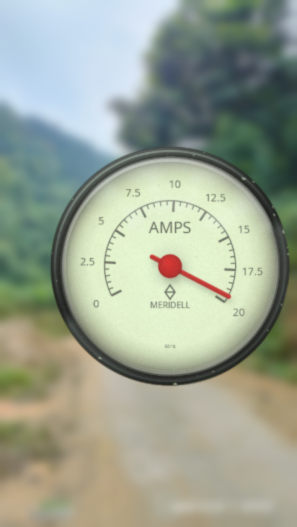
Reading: 19.5; A
